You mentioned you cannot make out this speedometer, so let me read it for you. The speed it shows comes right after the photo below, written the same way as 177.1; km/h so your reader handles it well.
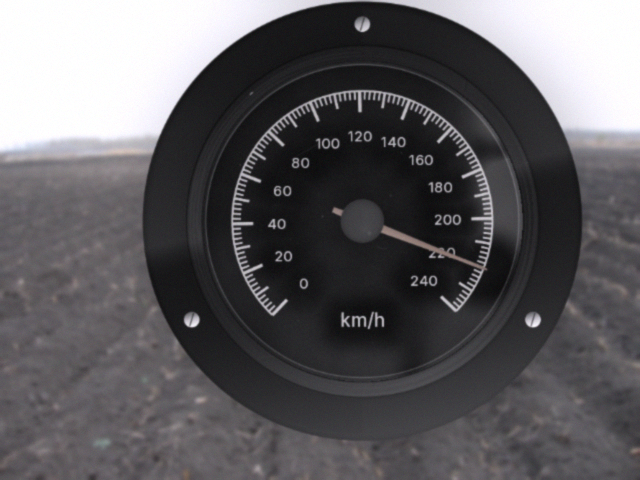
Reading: 220; km/h
